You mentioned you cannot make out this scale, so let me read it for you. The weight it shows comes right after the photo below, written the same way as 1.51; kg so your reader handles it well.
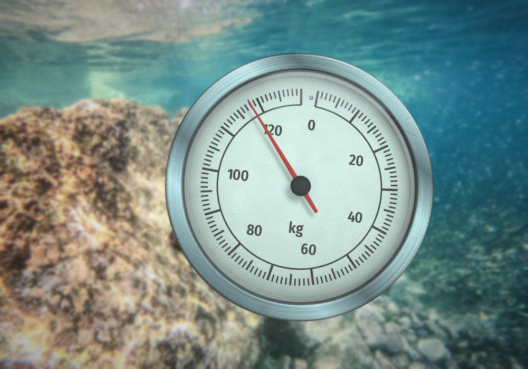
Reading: 118; kg
